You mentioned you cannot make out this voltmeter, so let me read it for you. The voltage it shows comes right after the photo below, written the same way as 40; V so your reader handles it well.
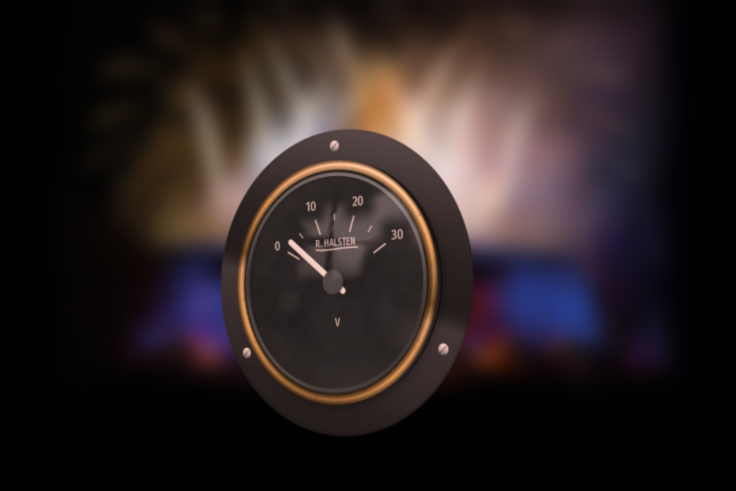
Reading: 2.5; V
